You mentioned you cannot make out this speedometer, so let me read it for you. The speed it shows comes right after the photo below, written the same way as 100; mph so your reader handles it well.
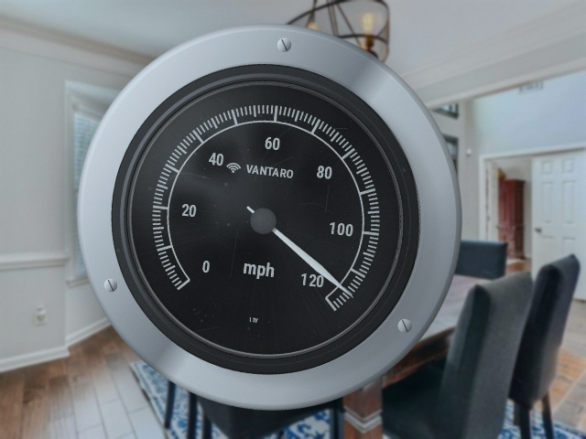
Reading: 115; mph
